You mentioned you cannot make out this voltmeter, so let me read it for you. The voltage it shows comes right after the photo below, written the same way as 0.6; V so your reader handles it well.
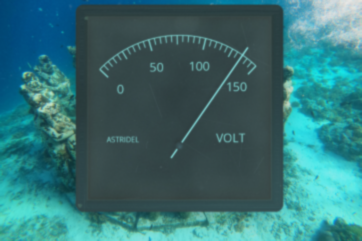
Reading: 135; V
